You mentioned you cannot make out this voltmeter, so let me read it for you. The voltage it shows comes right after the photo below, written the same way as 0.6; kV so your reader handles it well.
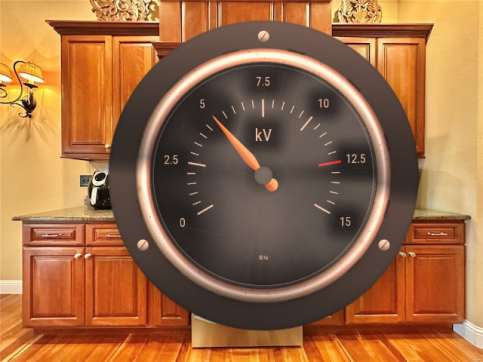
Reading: 5; kV
